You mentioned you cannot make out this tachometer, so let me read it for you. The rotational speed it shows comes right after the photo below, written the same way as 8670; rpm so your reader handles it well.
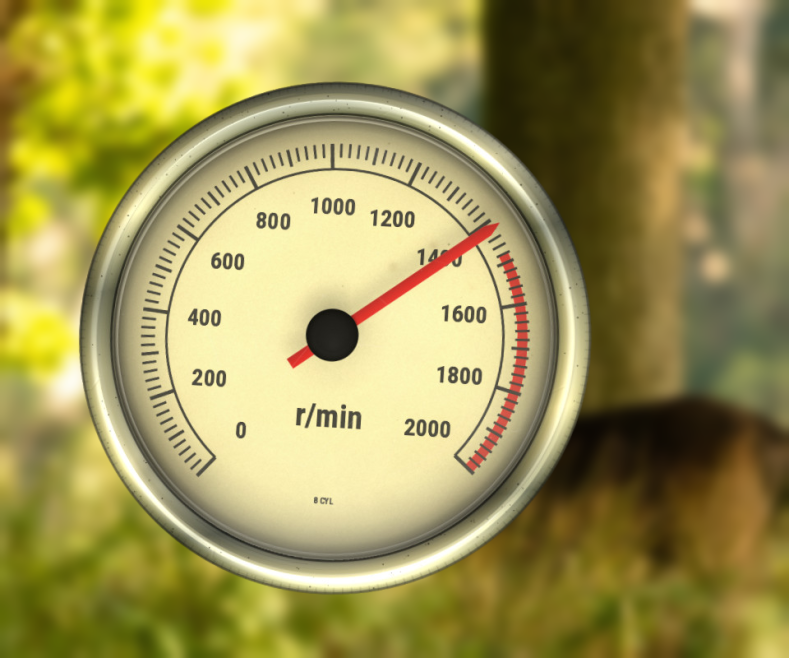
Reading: 1420; rpm
